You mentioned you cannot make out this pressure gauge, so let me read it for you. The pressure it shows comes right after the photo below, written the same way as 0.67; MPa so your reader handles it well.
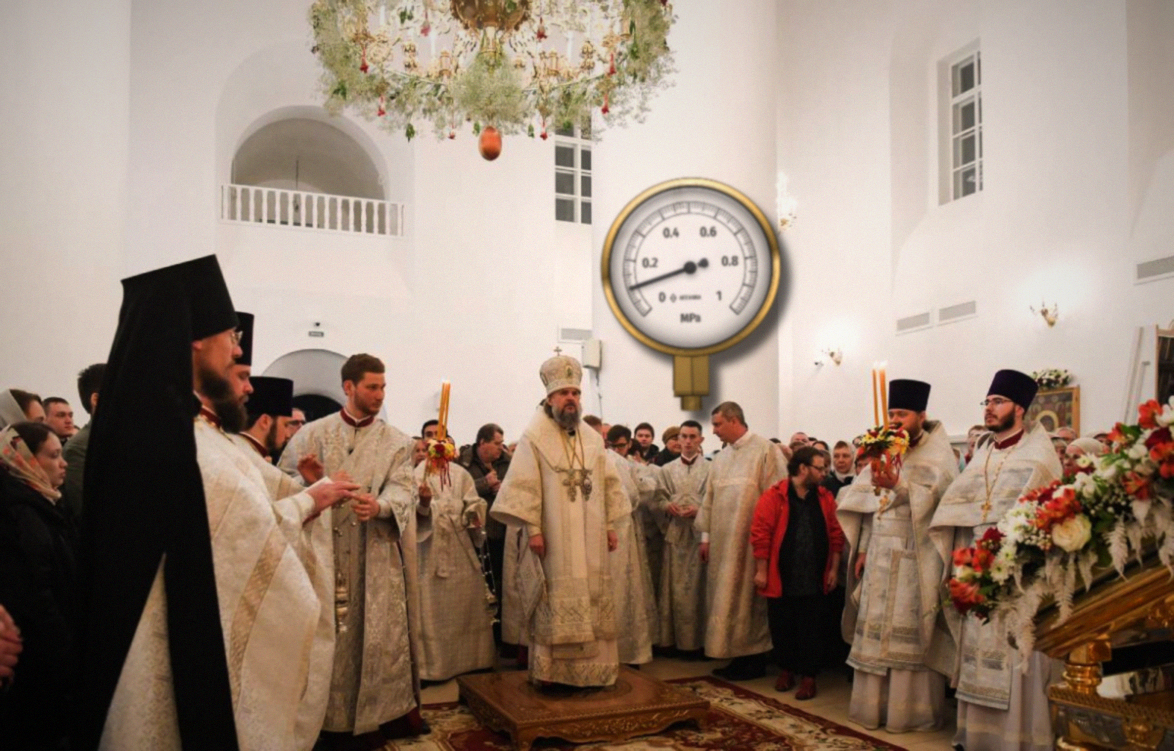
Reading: 0.1; MPa
